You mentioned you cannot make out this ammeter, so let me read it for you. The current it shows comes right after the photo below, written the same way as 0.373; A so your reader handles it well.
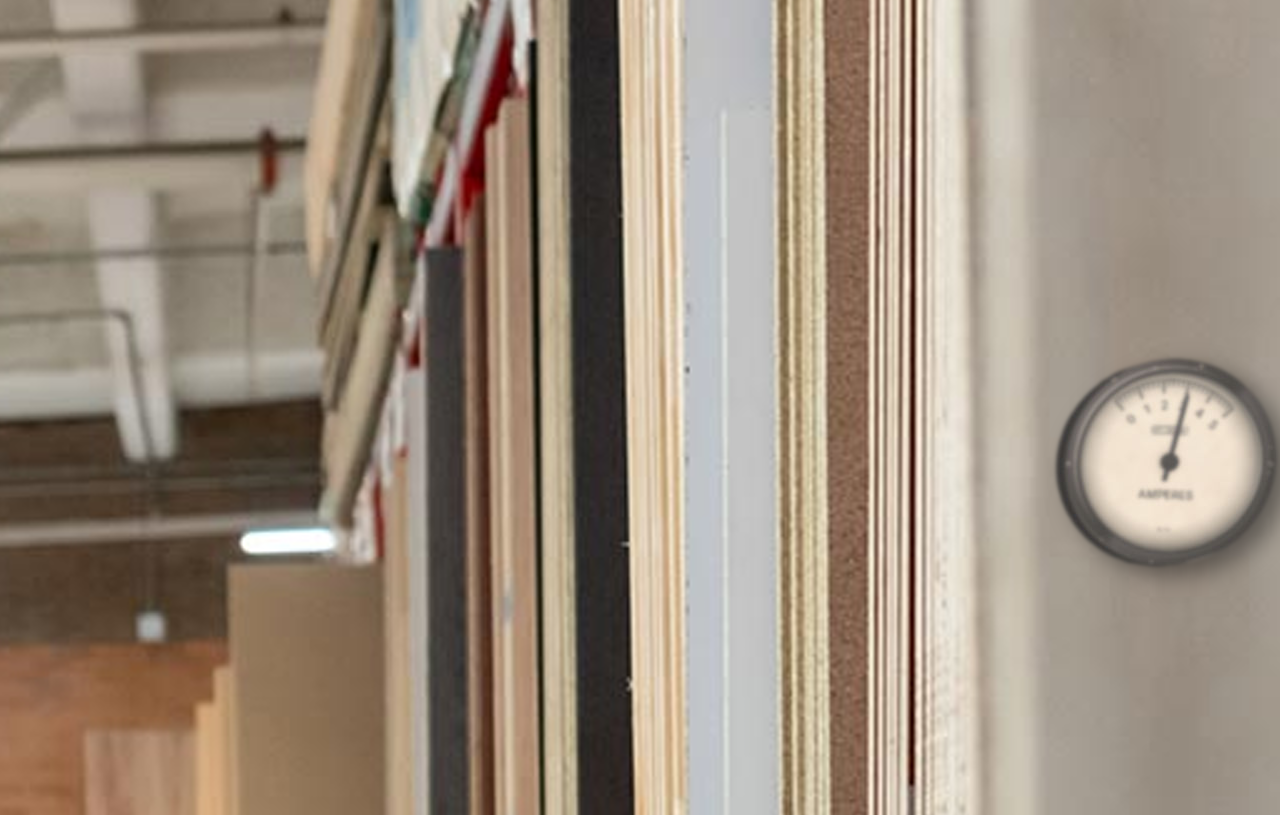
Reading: 3; A
